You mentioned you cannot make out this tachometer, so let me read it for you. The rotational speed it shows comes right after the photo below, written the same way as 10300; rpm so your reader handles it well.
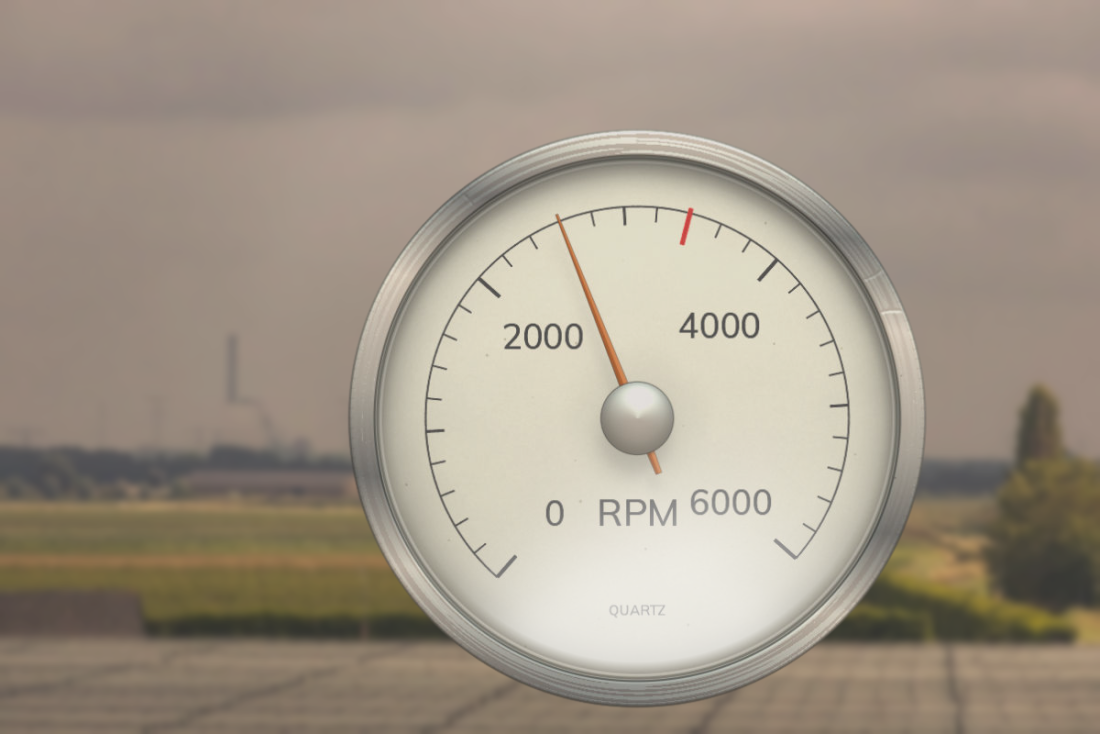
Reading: 2600; rpm
